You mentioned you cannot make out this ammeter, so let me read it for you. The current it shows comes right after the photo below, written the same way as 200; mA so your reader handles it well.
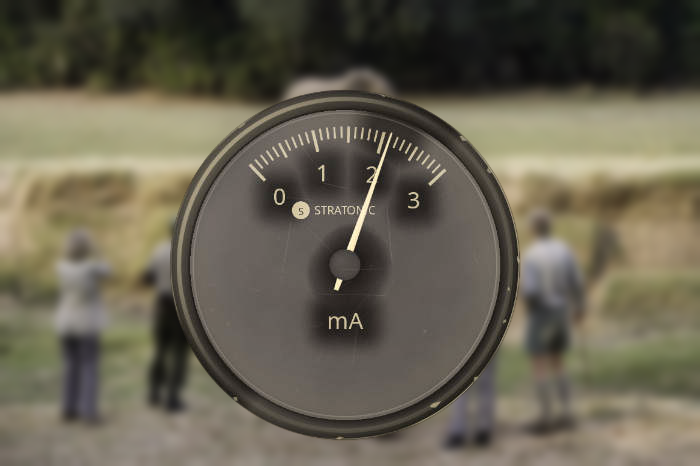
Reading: 2.1; mA
